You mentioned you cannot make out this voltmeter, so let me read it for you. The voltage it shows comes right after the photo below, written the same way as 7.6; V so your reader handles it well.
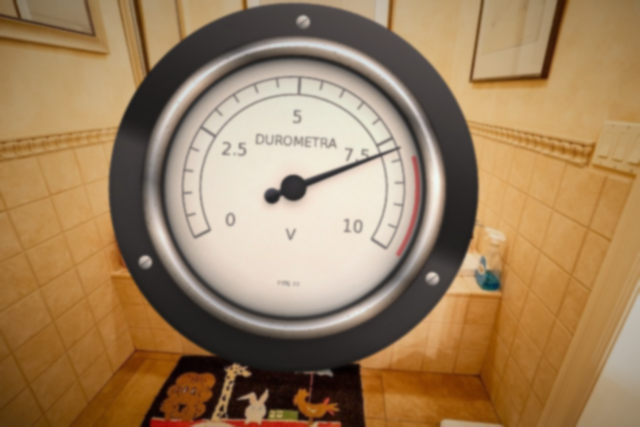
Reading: 7.75; V
